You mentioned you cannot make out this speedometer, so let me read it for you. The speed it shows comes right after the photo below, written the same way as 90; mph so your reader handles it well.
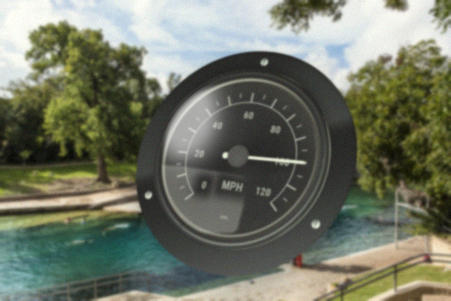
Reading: 100; mph
